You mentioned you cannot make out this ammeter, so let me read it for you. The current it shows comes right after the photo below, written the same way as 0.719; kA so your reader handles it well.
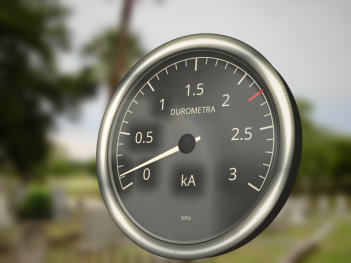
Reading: 0.1; kA
